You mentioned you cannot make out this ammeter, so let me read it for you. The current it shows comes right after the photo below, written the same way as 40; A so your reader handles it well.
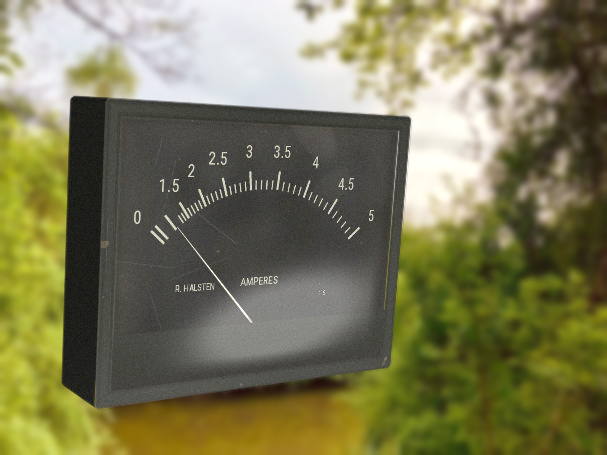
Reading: 1; A
